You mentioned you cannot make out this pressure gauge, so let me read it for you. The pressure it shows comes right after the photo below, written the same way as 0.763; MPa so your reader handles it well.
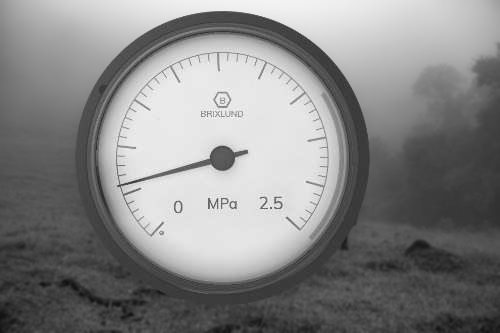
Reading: 0.3; MPa
